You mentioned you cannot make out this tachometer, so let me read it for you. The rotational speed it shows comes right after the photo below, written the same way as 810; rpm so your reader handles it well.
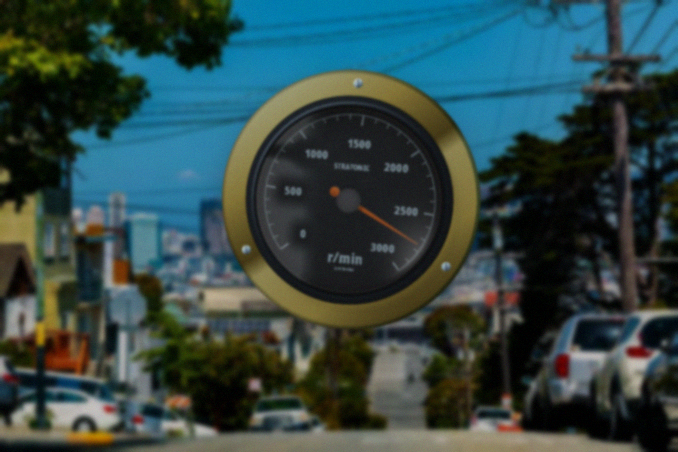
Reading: 2750; rpm
